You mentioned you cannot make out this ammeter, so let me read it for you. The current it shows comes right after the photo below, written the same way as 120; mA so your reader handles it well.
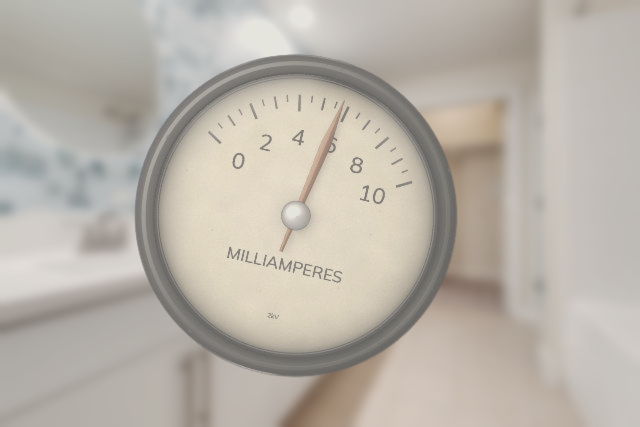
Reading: 5.75; mA
